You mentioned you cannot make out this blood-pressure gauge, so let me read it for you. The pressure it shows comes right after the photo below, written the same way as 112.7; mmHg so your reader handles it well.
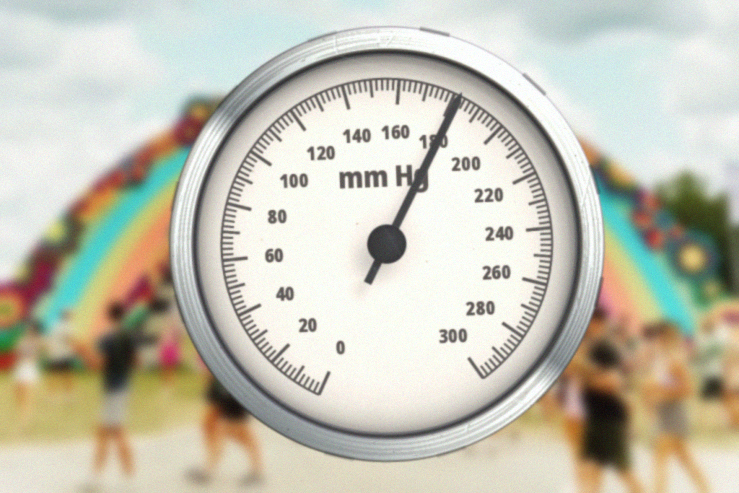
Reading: 182; mmHg
